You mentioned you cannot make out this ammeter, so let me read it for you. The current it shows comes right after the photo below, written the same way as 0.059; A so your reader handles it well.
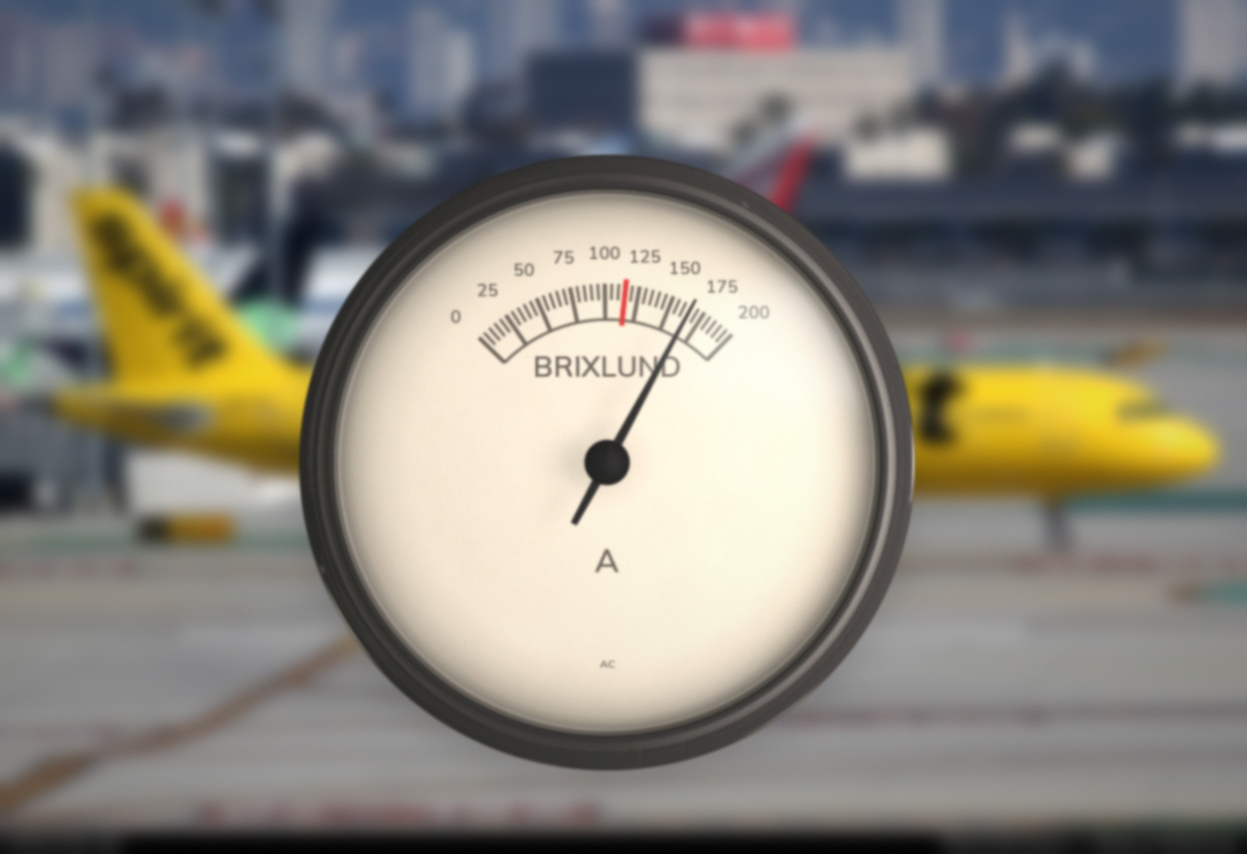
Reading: 165; A
